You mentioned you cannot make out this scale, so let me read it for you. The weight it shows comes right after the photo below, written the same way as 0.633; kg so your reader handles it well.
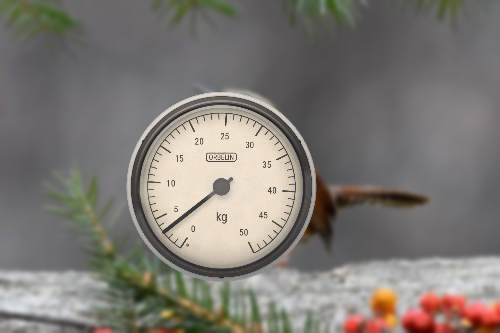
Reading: 3; kg
